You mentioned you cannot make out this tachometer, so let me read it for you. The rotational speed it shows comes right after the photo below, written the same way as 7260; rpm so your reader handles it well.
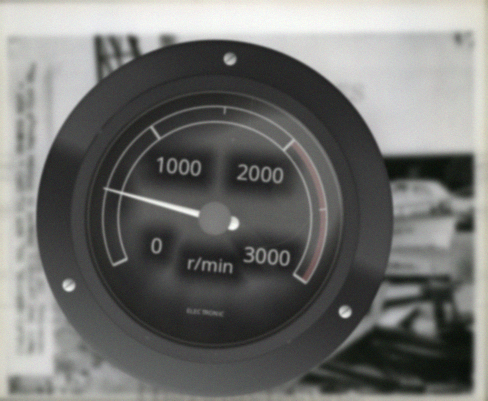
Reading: 500; rpm
